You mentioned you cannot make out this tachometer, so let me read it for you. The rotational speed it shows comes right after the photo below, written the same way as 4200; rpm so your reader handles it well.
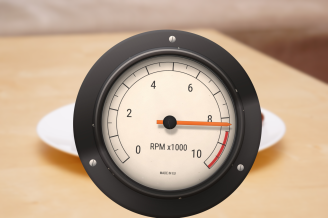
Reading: 8250; rpm
